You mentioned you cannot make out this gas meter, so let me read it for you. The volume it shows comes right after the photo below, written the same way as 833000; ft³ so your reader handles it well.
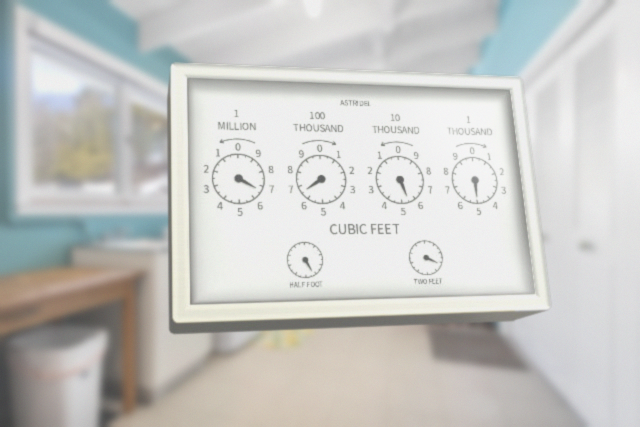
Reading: 665500; ft³
